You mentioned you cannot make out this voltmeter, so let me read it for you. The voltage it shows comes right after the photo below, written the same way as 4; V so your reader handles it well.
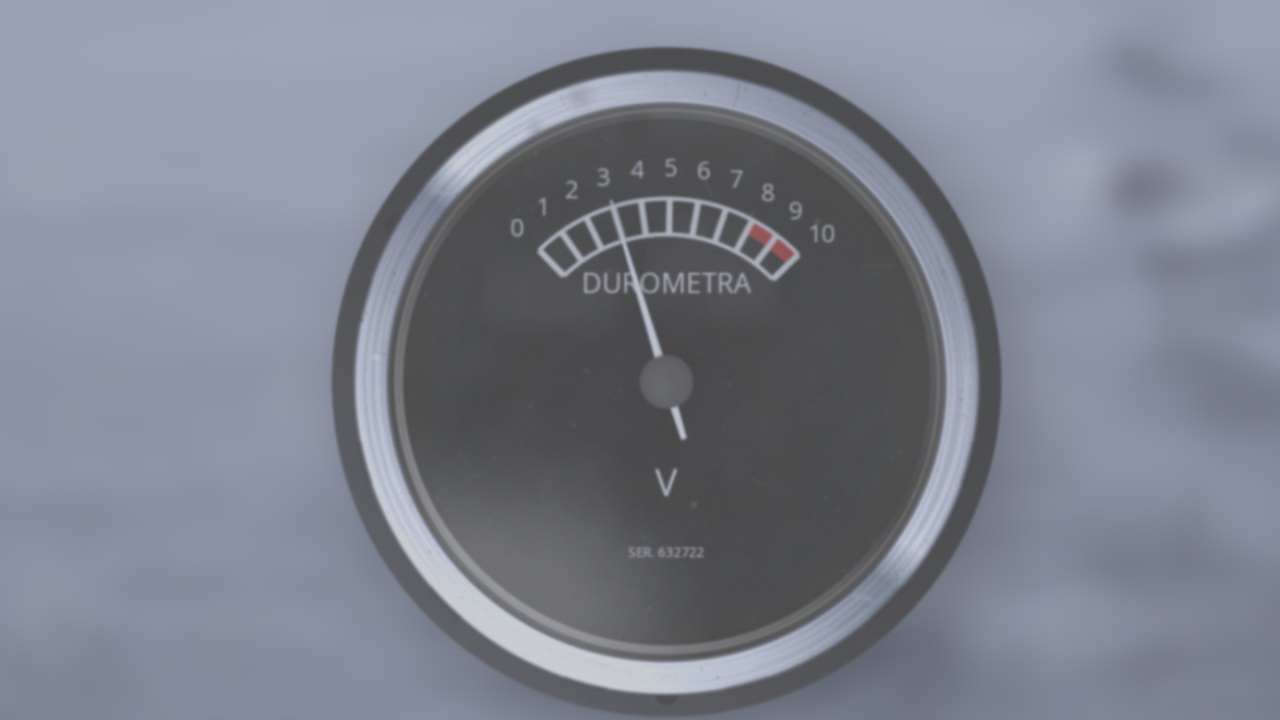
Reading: 3; V
